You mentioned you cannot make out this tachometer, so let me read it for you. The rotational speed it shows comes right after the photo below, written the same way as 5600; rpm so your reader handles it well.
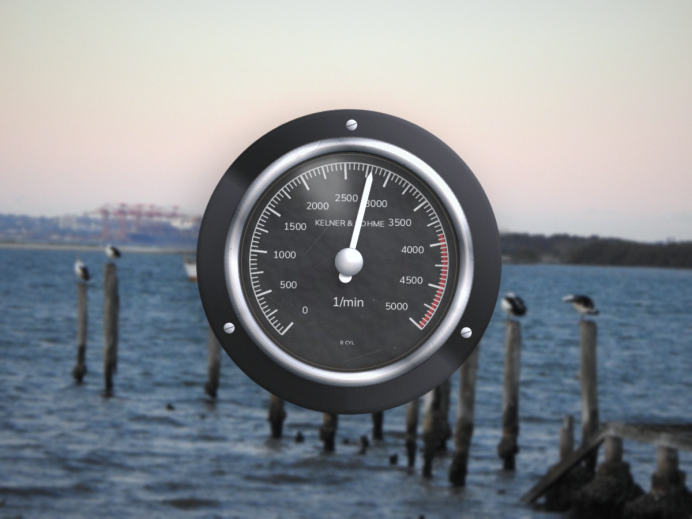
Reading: 2800; rpm
